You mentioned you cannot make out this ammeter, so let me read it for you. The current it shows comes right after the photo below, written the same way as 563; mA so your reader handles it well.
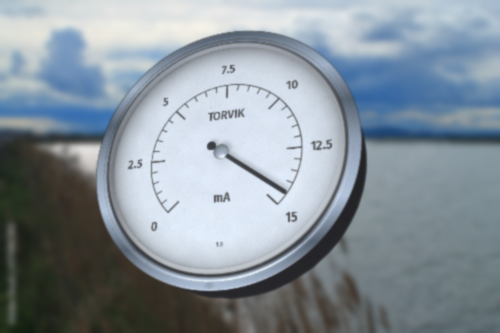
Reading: 14.5; mA
